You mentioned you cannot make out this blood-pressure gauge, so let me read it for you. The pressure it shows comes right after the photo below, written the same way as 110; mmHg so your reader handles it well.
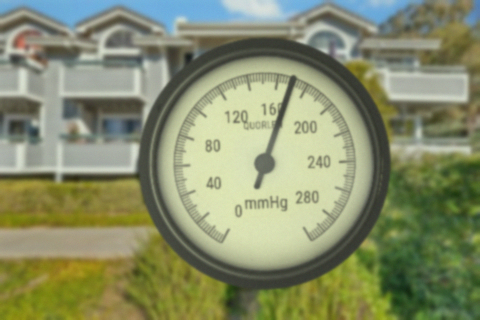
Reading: 170; mmHg
